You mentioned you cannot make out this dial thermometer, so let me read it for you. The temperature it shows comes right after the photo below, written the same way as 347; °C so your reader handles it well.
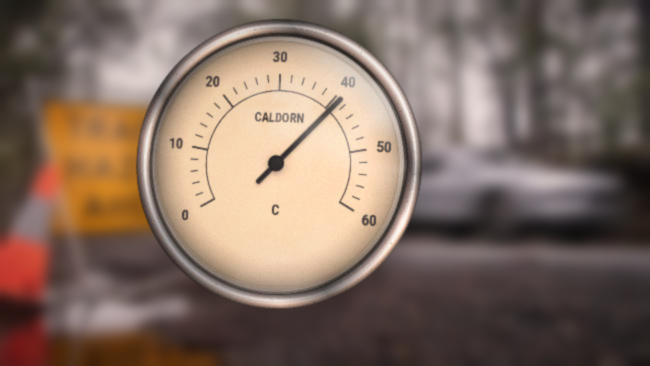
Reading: 41; °C
